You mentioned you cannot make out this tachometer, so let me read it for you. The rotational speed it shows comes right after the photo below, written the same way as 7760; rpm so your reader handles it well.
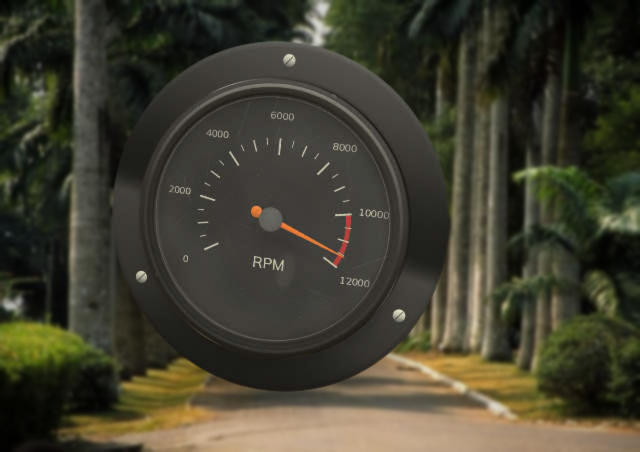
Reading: 11500; rpm
